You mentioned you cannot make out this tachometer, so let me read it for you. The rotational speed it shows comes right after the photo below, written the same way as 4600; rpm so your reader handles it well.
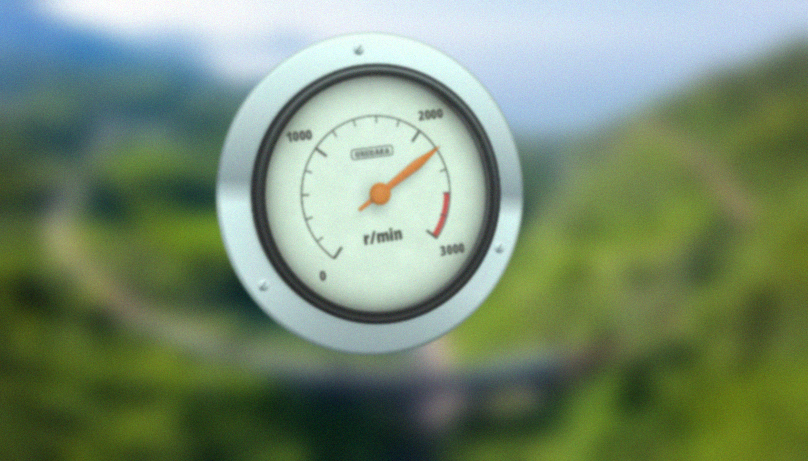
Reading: 2200; rpm
